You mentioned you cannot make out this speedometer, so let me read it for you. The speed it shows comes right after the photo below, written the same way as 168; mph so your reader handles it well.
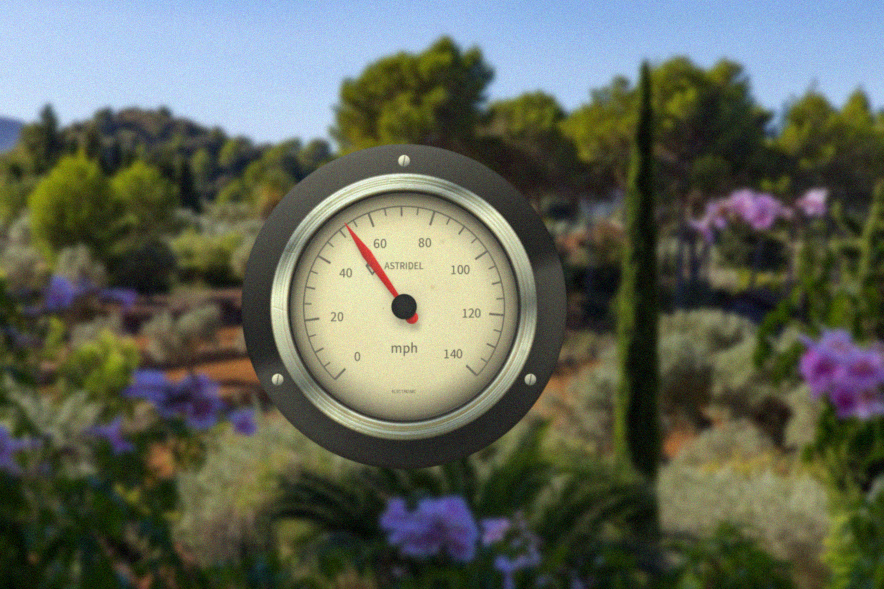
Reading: 52.5; mph
